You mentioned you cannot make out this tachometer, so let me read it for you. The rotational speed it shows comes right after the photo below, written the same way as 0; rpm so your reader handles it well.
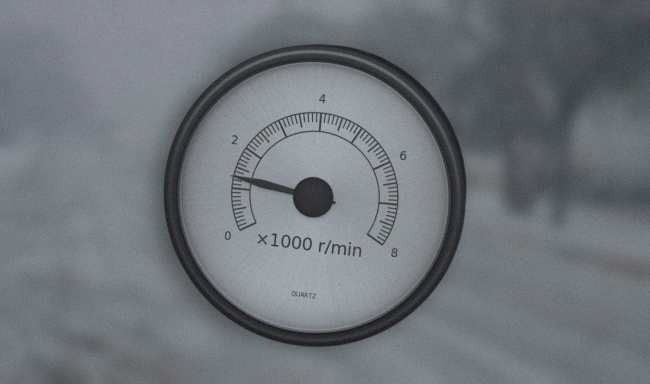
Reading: 1300; rpm
